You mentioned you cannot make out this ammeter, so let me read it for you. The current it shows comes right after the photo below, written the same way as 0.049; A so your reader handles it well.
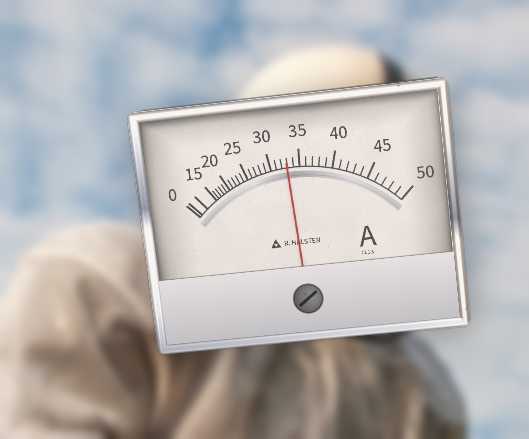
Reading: 33; A
